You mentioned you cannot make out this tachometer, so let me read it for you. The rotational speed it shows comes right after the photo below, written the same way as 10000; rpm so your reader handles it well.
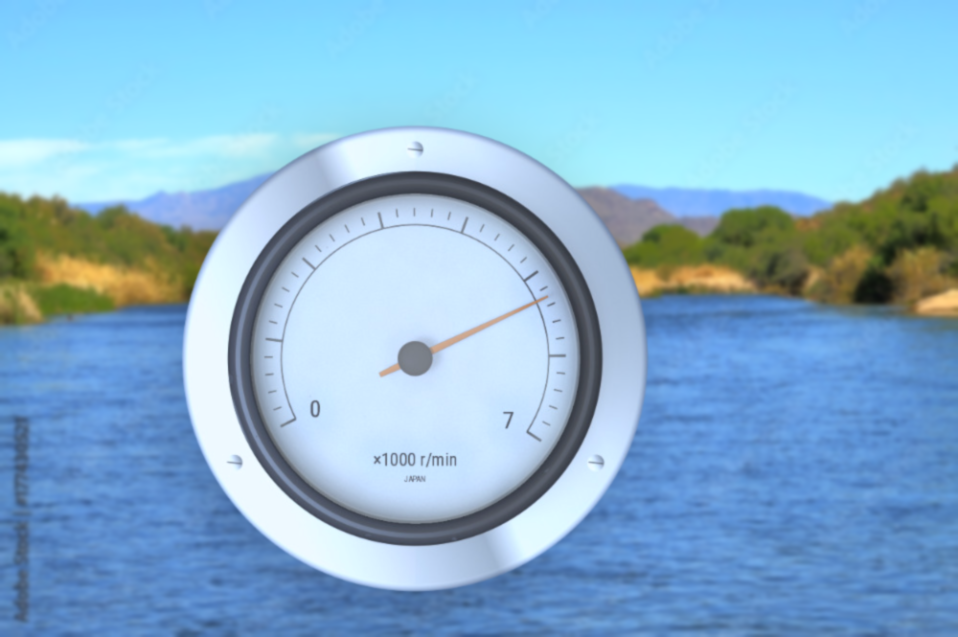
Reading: 5300; rpm
